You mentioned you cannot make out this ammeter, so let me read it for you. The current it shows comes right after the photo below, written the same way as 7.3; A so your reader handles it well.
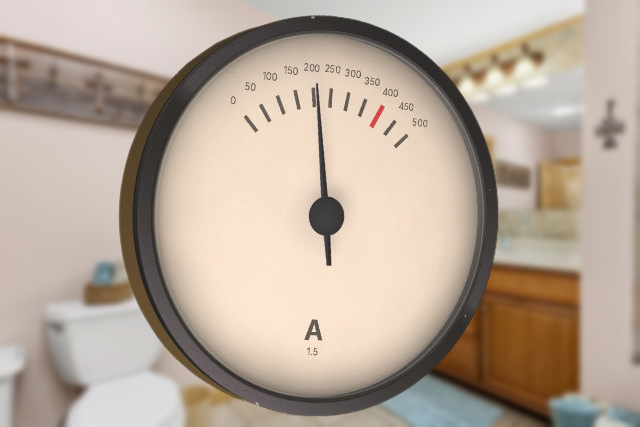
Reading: 200; A
